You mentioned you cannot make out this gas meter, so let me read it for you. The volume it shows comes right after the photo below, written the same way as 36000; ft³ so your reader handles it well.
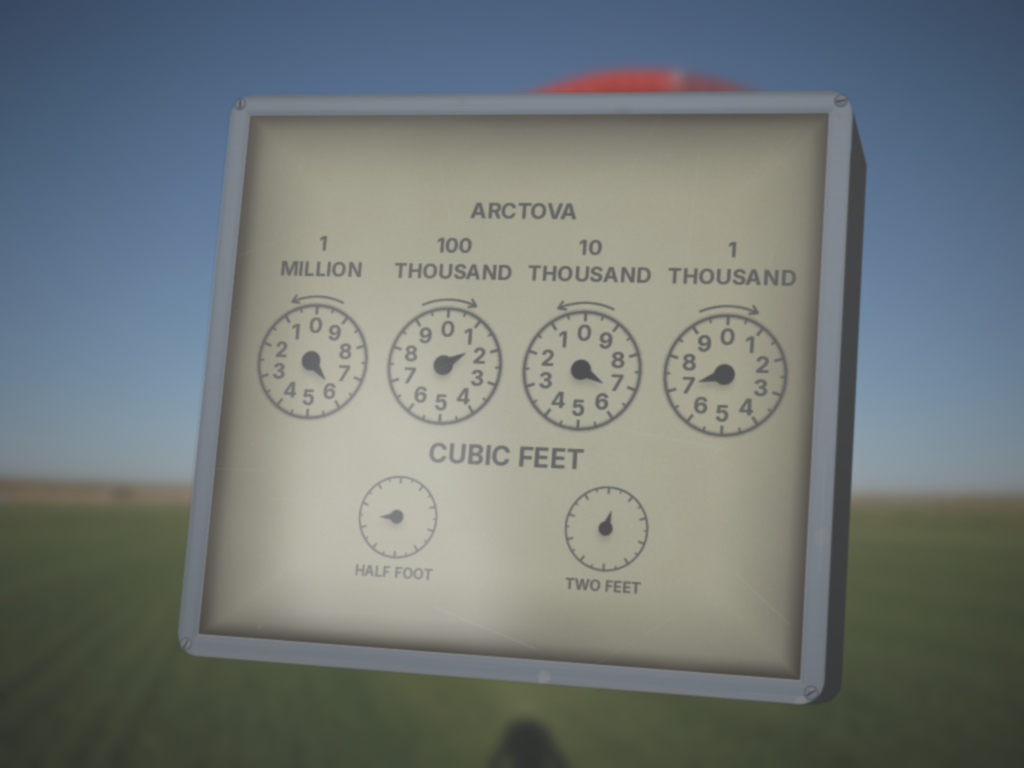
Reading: 616700; ft³
